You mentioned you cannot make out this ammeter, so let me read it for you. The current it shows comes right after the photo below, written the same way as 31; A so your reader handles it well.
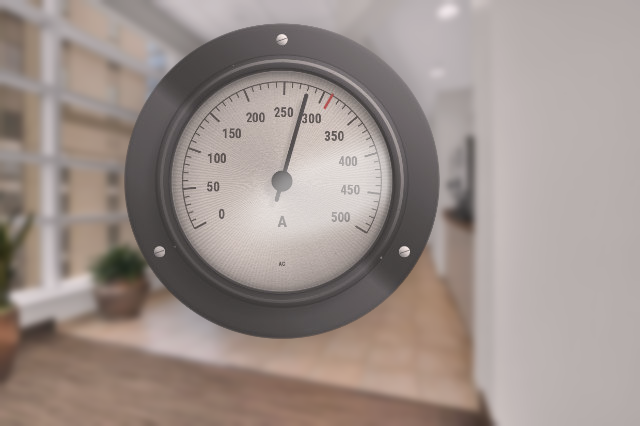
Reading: 280; A
